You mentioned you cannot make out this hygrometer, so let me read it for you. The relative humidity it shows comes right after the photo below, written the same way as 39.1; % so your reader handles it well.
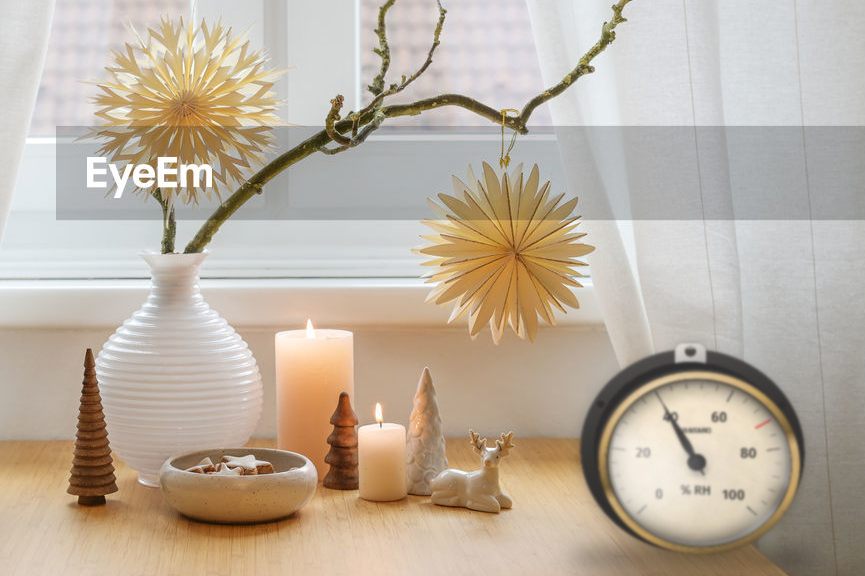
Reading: 40; %
